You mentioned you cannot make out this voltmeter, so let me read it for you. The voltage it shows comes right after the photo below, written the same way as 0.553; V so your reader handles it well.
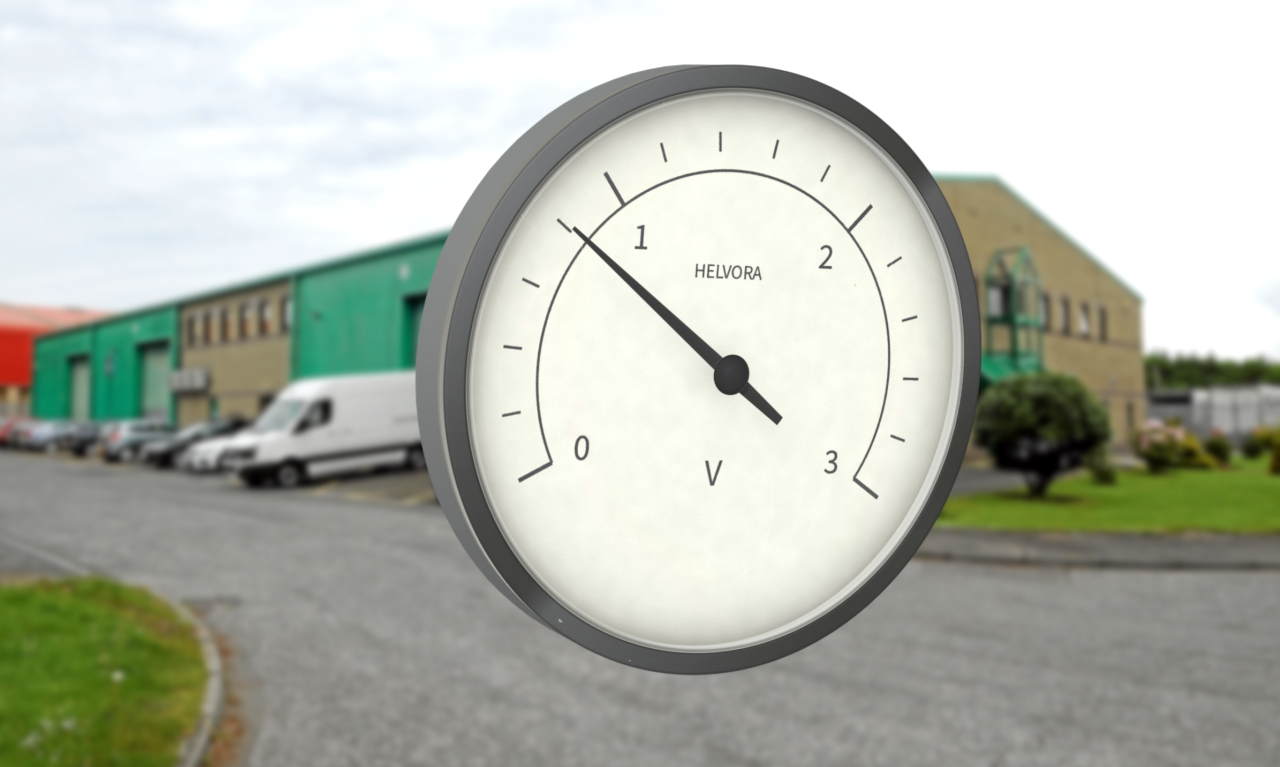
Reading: 0.8; V
